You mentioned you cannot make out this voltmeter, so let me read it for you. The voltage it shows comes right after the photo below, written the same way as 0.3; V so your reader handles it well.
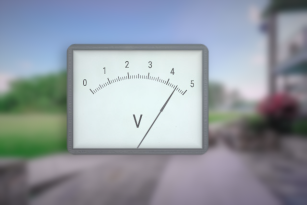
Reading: 4.5; V
